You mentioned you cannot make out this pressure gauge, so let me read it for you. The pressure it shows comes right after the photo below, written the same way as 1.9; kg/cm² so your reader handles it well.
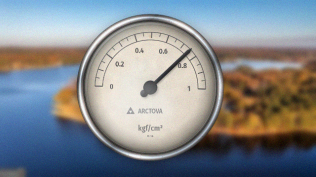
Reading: 0.75; kg/cm²
